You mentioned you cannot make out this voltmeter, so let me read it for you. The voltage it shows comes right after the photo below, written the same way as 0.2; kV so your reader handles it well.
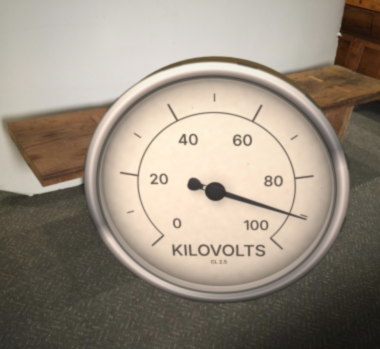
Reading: 90; kV
